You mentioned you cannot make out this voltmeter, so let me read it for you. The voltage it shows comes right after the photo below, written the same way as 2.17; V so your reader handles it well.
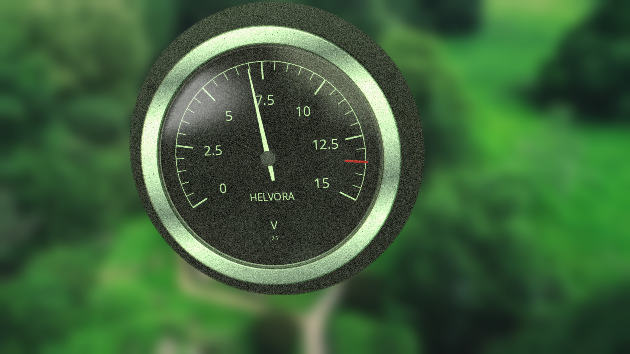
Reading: 7; V
